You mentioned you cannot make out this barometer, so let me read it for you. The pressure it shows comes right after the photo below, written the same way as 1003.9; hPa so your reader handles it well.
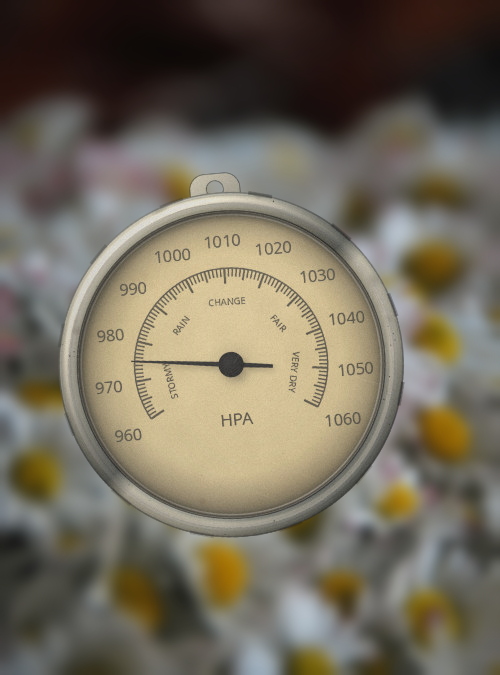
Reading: 975; hPa
